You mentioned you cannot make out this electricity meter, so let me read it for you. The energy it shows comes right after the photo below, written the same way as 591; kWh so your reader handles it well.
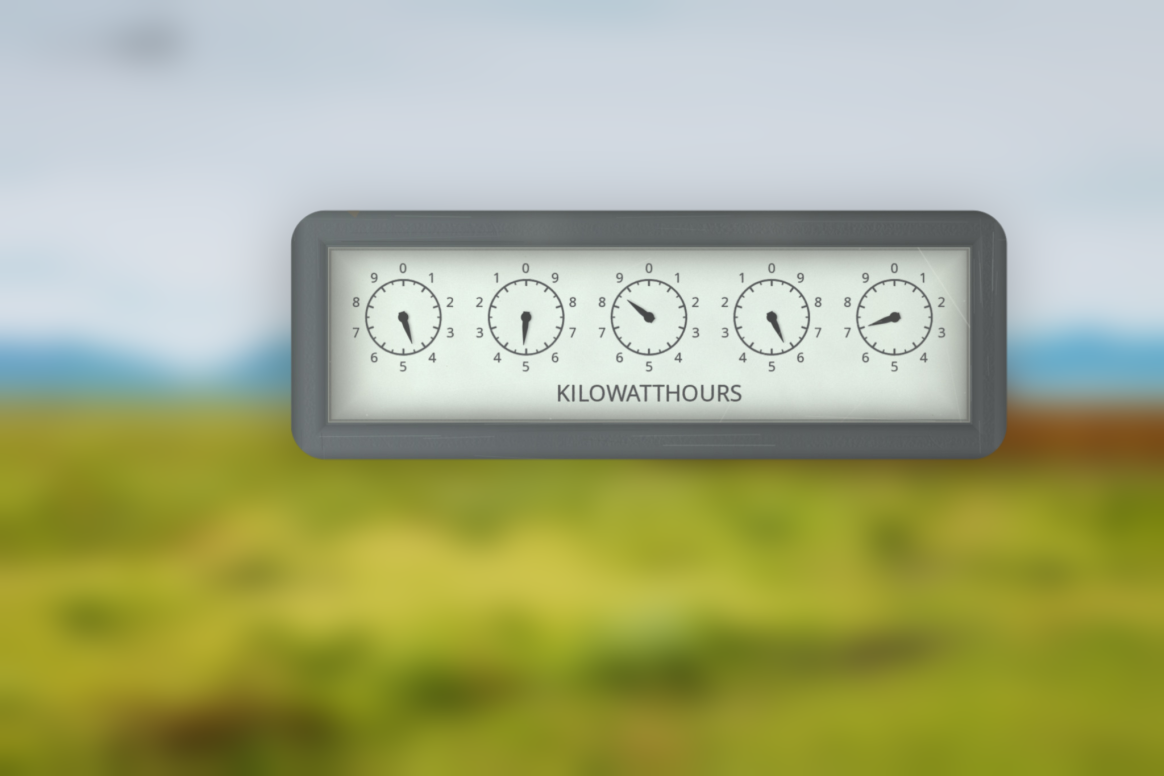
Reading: 44857; kWh
